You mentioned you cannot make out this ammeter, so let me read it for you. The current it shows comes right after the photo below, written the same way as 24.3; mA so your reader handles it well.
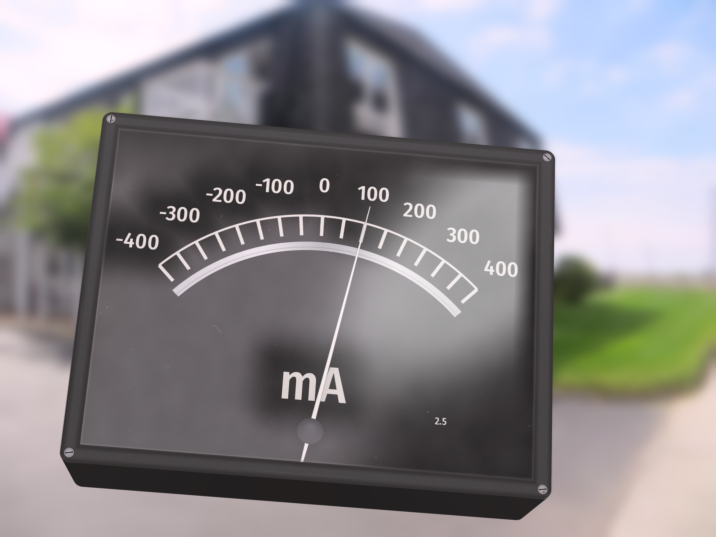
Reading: 100; mA
